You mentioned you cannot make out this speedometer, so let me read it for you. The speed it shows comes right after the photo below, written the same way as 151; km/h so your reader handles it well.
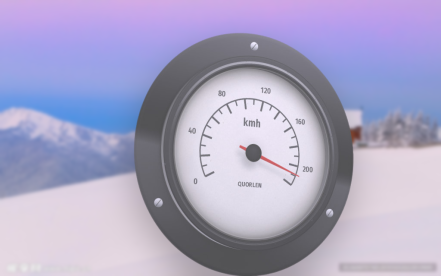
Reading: 210; km/h
